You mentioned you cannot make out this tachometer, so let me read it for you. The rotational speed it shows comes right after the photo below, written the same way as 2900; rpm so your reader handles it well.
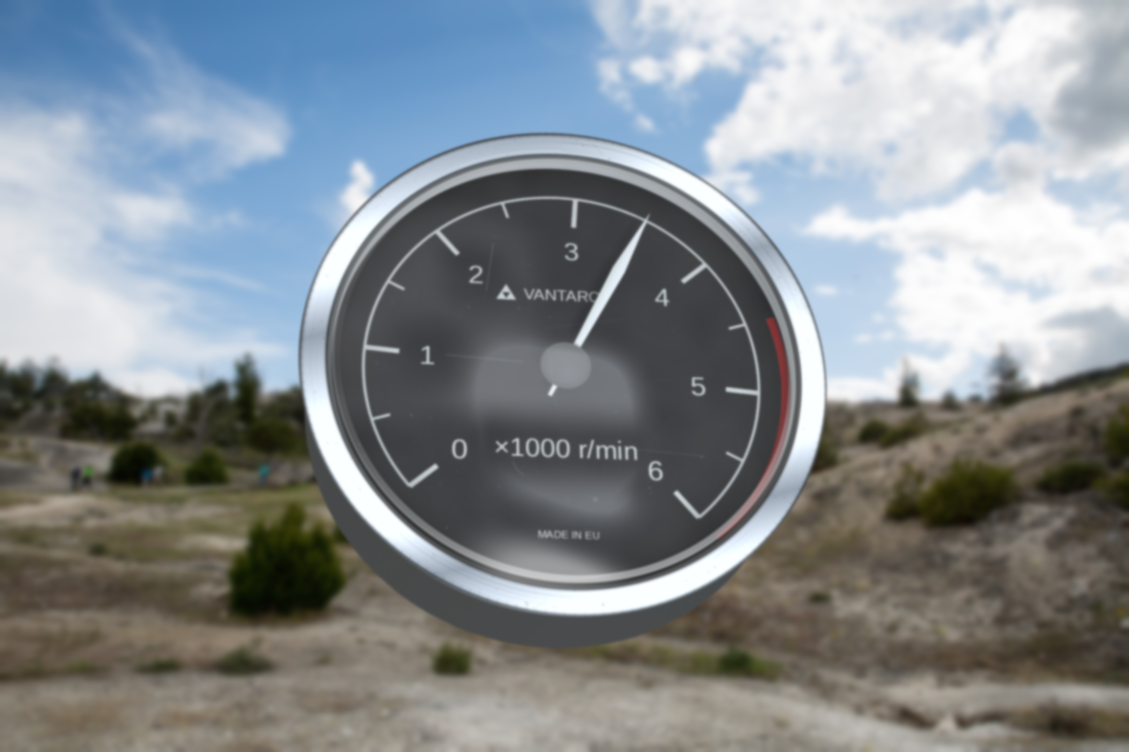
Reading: 3500; rpm
